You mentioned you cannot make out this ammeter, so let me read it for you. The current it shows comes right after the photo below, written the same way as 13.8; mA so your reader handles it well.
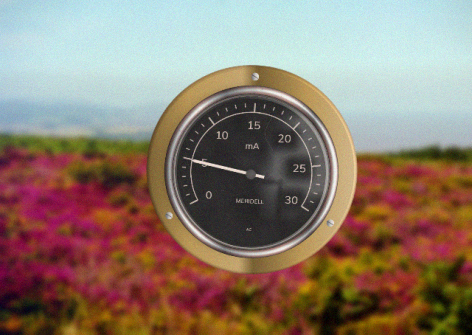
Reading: 5; mA
